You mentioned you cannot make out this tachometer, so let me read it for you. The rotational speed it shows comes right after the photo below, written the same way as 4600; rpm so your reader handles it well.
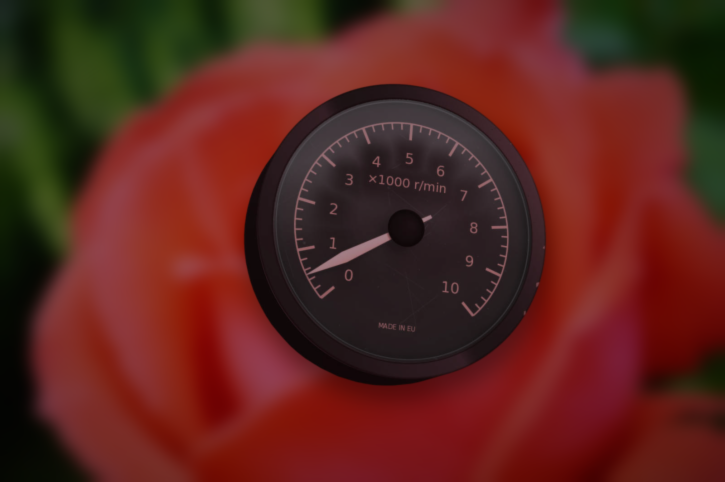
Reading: 500; rpm
